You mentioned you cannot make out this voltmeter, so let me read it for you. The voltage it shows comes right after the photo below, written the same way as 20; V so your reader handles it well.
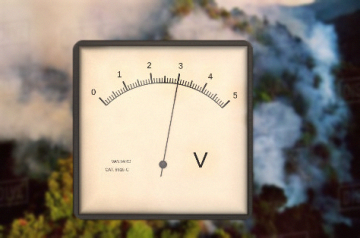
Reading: 3; V
